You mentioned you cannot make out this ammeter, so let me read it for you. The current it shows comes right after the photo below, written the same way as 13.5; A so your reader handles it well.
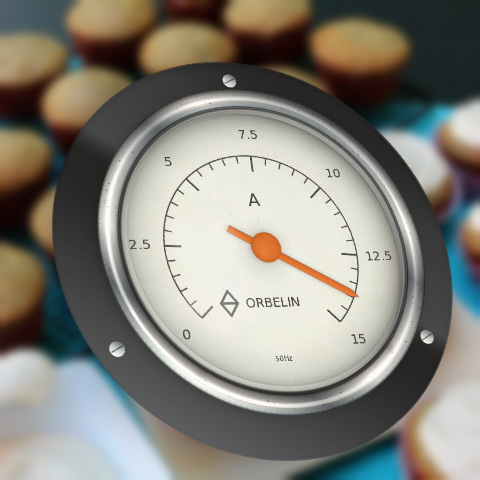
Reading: 14; A
